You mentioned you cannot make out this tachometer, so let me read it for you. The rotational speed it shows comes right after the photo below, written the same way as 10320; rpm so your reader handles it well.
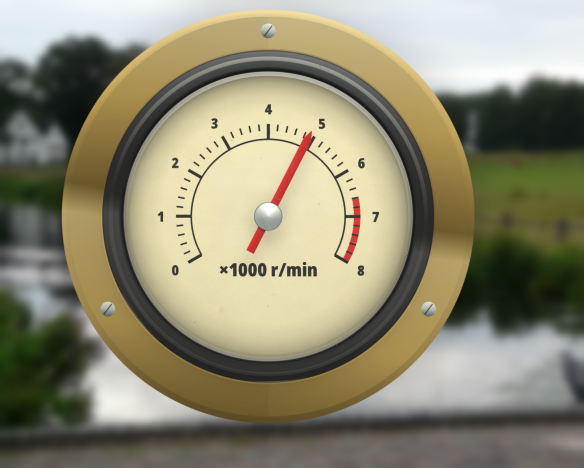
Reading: 4900; rpm
